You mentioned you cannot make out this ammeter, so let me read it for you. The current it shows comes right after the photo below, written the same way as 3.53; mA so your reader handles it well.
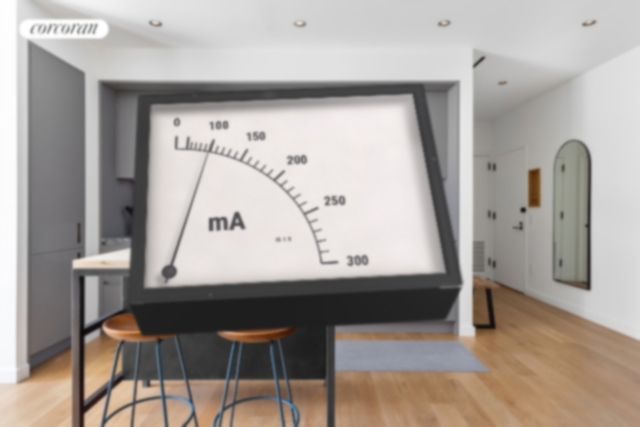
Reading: 100; mA
